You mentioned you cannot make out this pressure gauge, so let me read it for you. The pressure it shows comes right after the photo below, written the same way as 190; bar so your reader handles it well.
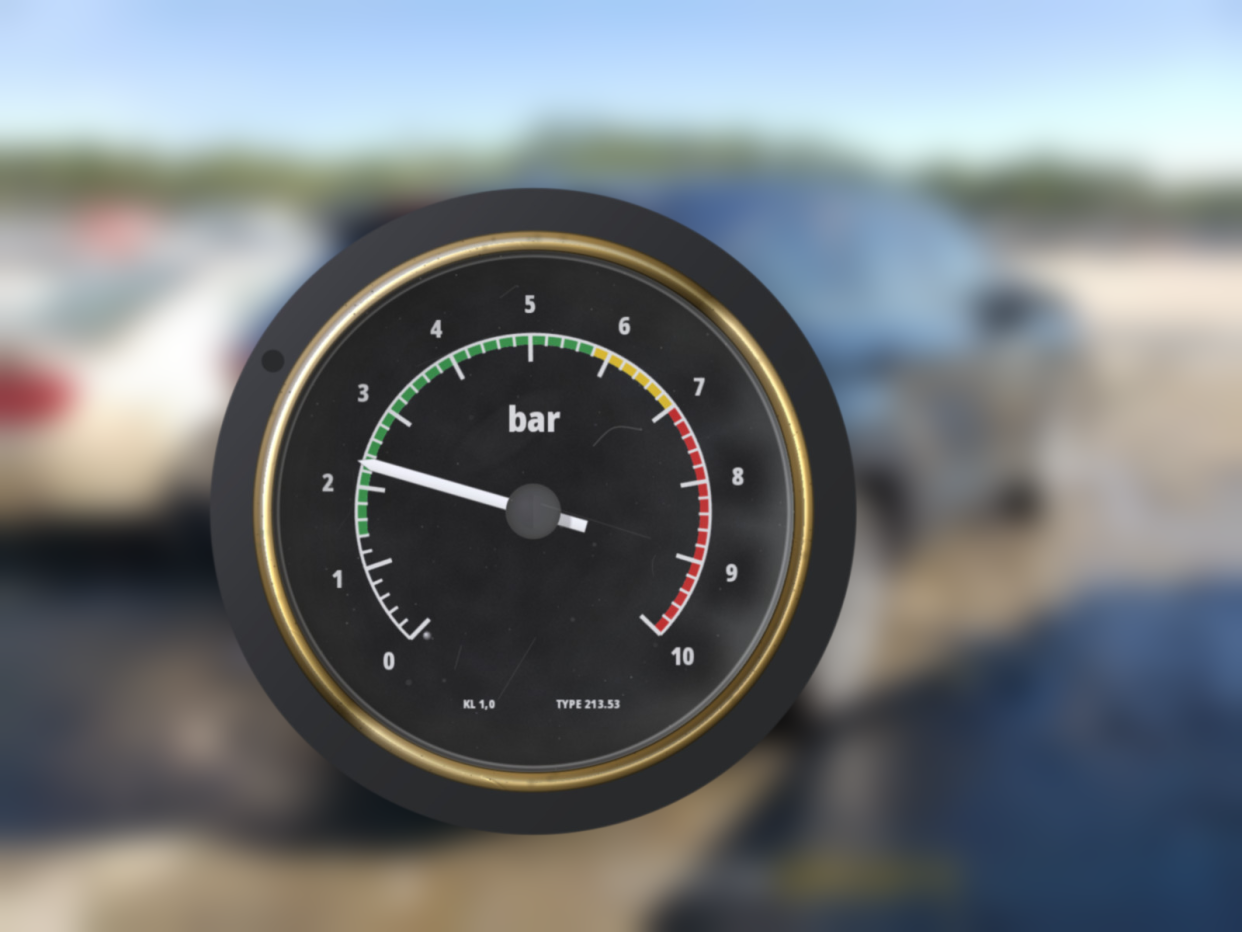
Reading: 2.3; bar
